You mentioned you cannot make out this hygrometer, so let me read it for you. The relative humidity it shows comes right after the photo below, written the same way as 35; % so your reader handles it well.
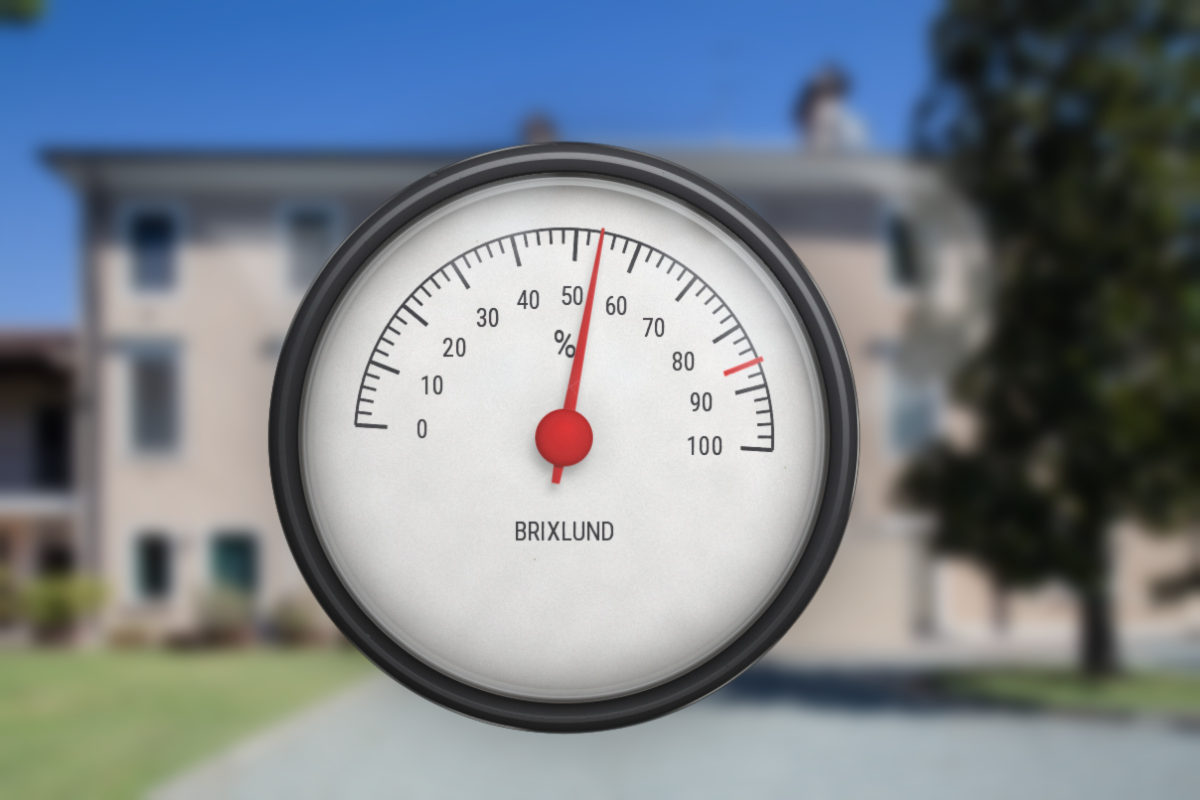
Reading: 54; %
